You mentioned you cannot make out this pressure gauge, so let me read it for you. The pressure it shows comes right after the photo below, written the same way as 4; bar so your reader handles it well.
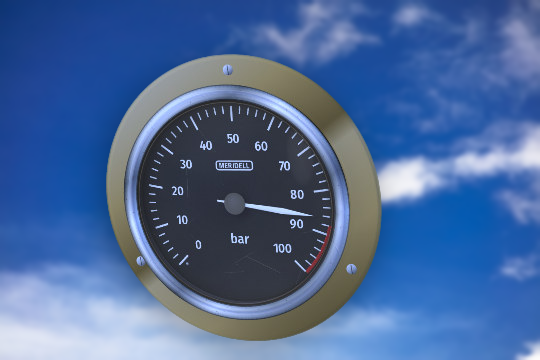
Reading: 86; bar
